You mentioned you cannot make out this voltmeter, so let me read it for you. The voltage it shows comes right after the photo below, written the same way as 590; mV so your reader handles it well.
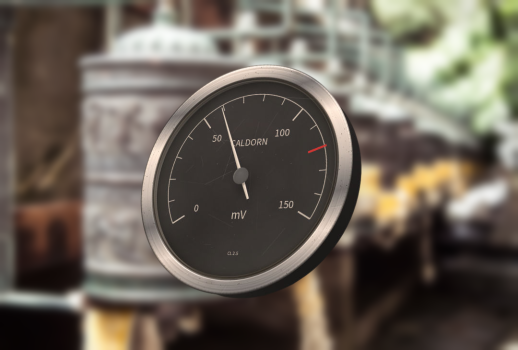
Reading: 60; mV
